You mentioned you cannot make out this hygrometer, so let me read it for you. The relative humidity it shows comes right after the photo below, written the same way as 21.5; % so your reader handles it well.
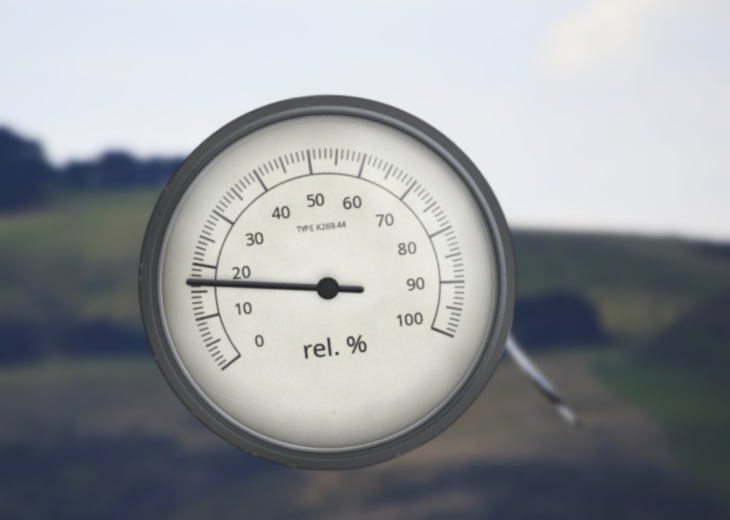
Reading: 17; %
